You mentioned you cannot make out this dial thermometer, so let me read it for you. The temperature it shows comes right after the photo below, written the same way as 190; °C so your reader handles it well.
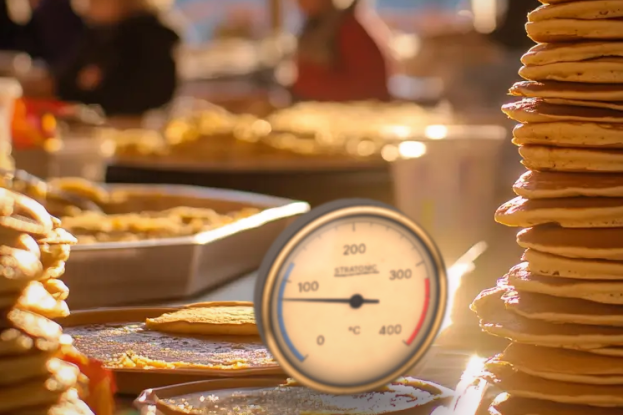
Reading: 80; °C
